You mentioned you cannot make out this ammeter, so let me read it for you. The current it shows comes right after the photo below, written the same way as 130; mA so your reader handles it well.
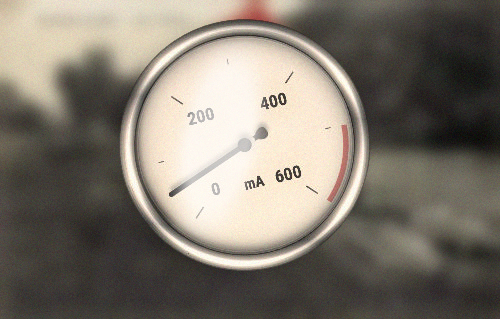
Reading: 50; mA
